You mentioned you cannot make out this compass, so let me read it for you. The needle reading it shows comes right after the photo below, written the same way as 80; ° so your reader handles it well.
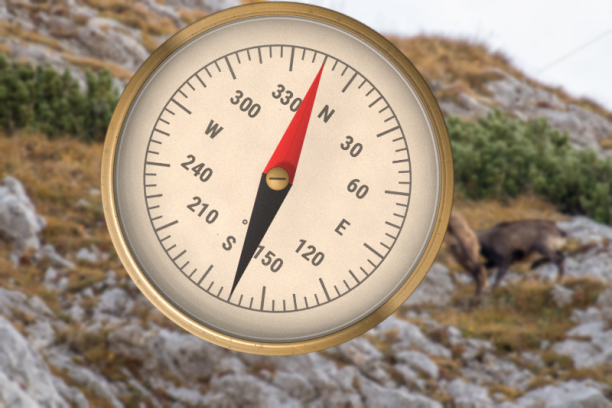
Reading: 345; °
